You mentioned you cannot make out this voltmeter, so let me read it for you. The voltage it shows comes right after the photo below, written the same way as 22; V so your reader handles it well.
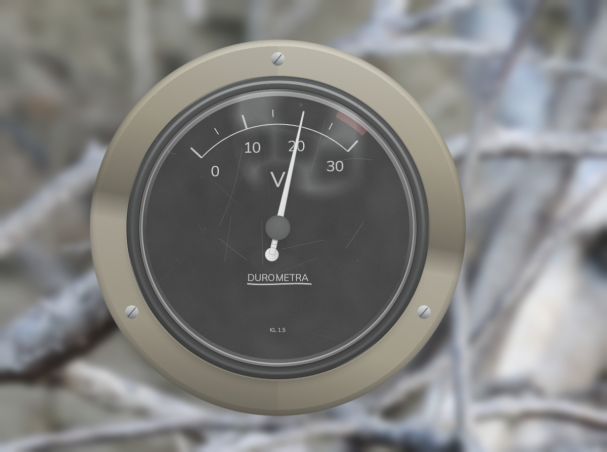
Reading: 20; V
